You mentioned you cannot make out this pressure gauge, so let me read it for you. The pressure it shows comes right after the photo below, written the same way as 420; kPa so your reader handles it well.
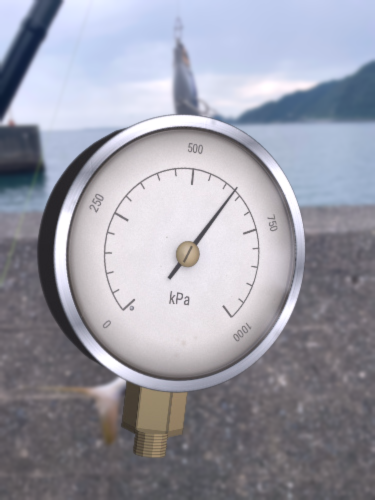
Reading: 625; kPa
